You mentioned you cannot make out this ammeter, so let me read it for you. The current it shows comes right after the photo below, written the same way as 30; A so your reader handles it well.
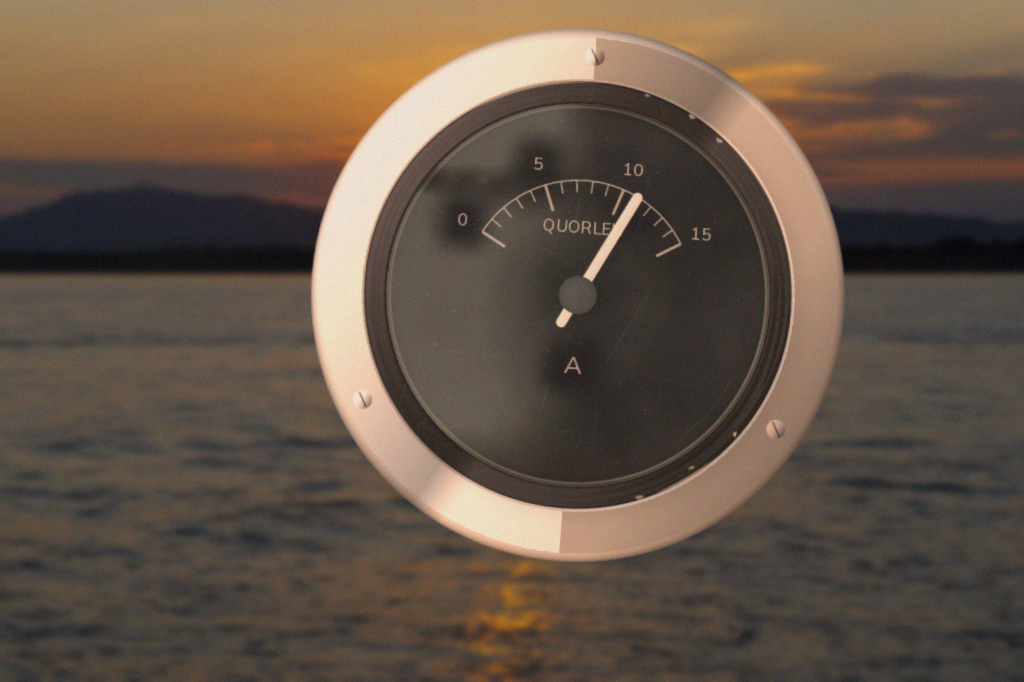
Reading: 11; A
